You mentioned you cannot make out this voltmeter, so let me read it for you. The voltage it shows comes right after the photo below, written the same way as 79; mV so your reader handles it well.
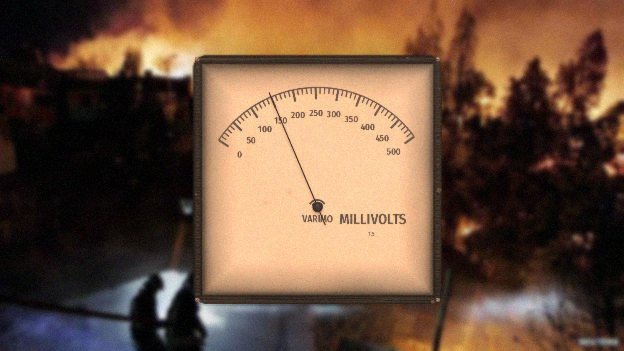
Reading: 150; mV
